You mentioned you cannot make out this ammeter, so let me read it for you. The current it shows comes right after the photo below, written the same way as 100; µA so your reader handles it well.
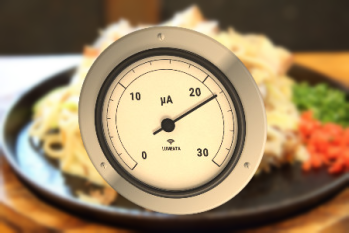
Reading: 22; µA
